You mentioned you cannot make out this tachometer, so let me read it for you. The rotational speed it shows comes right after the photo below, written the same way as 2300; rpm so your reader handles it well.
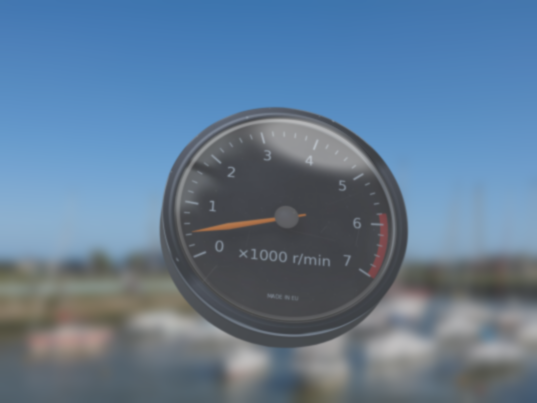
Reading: 400; rpm
